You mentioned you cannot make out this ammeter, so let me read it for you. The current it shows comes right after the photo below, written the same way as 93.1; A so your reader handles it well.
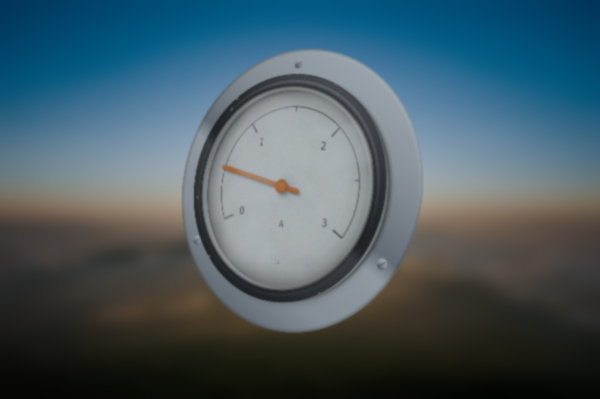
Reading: 0.5; A
